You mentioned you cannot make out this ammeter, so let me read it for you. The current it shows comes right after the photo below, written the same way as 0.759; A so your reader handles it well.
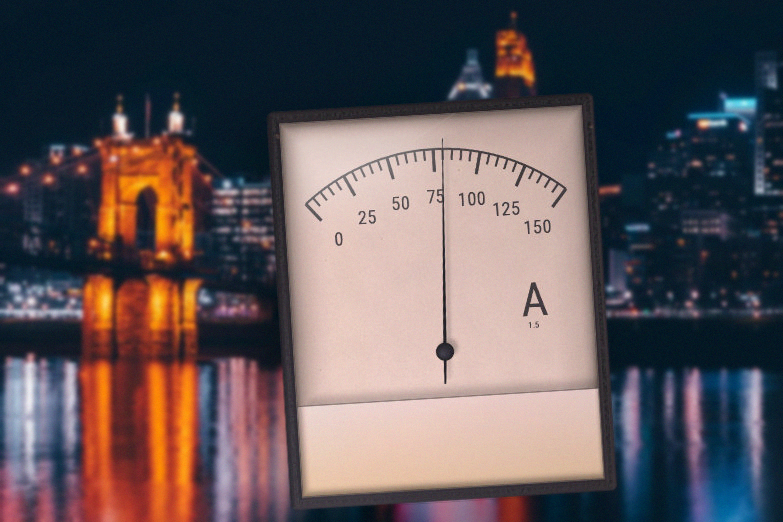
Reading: 80; A
